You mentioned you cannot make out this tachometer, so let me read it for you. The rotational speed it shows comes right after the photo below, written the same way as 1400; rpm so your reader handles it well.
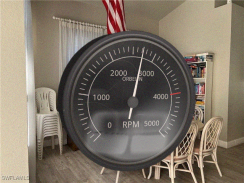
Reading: 2700; rpm
